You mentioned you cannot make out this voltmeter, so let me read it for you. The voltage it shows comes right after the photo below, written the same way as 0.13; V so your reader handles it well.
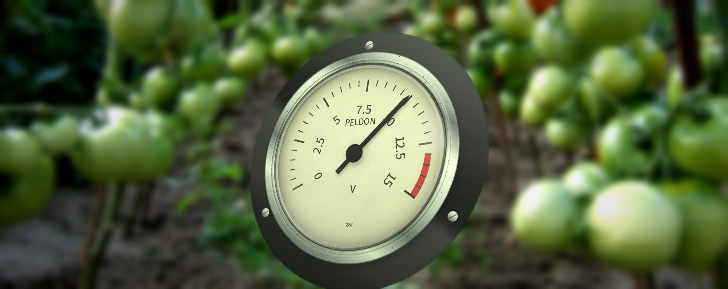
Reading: 10; V
